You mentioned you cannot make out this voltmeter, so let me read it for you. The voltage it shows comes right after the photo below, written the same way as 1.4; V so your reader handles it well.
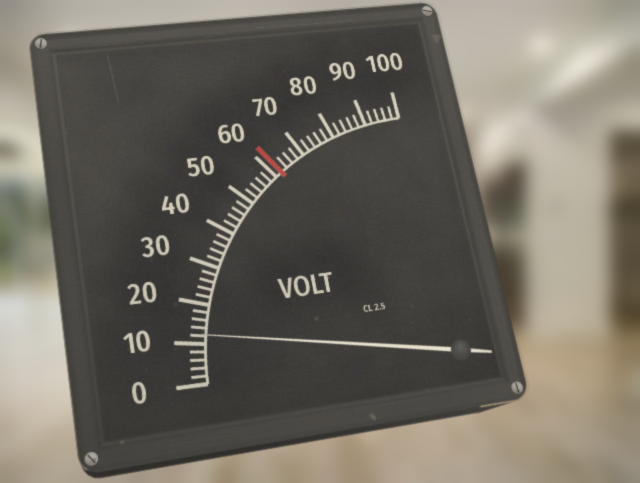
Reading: 12; V
